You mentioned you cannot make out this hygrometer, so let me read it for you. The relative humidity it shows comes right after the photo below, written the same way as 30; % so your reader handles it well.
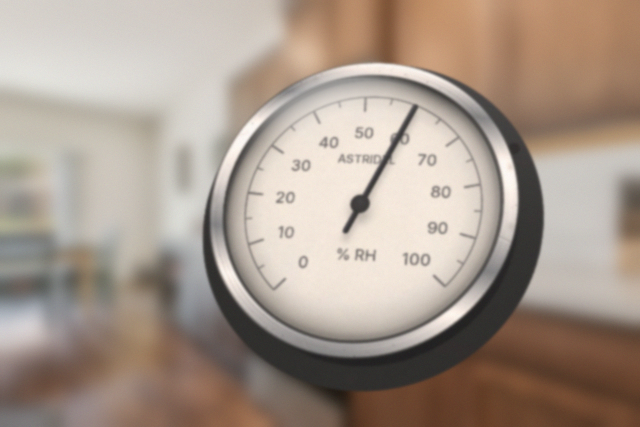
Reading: 60; %
